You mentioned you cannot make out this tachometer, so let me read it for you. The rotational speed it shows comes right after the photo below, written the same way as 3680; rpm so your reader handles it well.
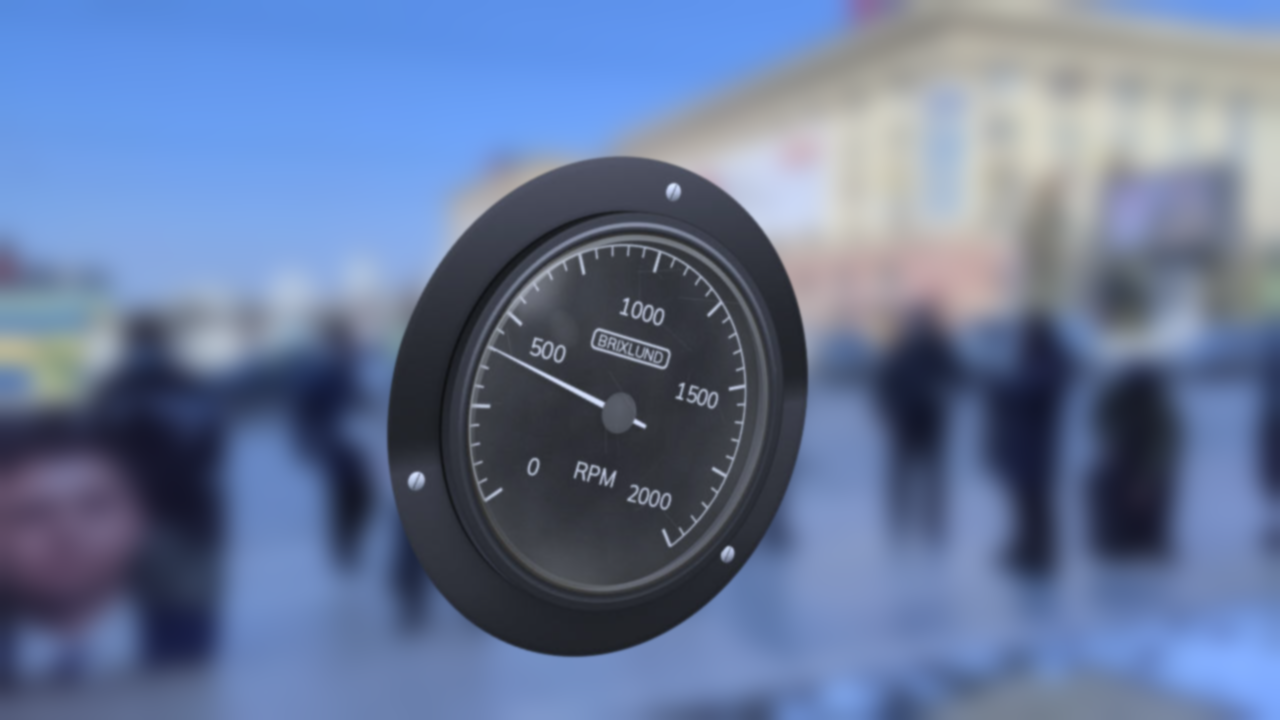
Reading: 400; rpm
